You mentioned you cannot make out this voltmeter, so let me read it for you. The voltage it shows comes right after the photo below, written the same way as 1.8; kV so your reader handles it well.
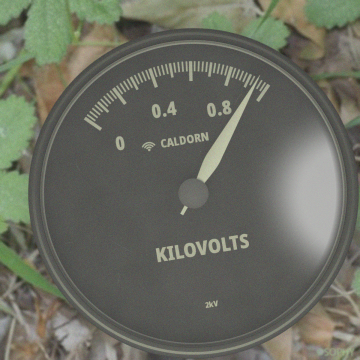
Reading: 0.94; kV
